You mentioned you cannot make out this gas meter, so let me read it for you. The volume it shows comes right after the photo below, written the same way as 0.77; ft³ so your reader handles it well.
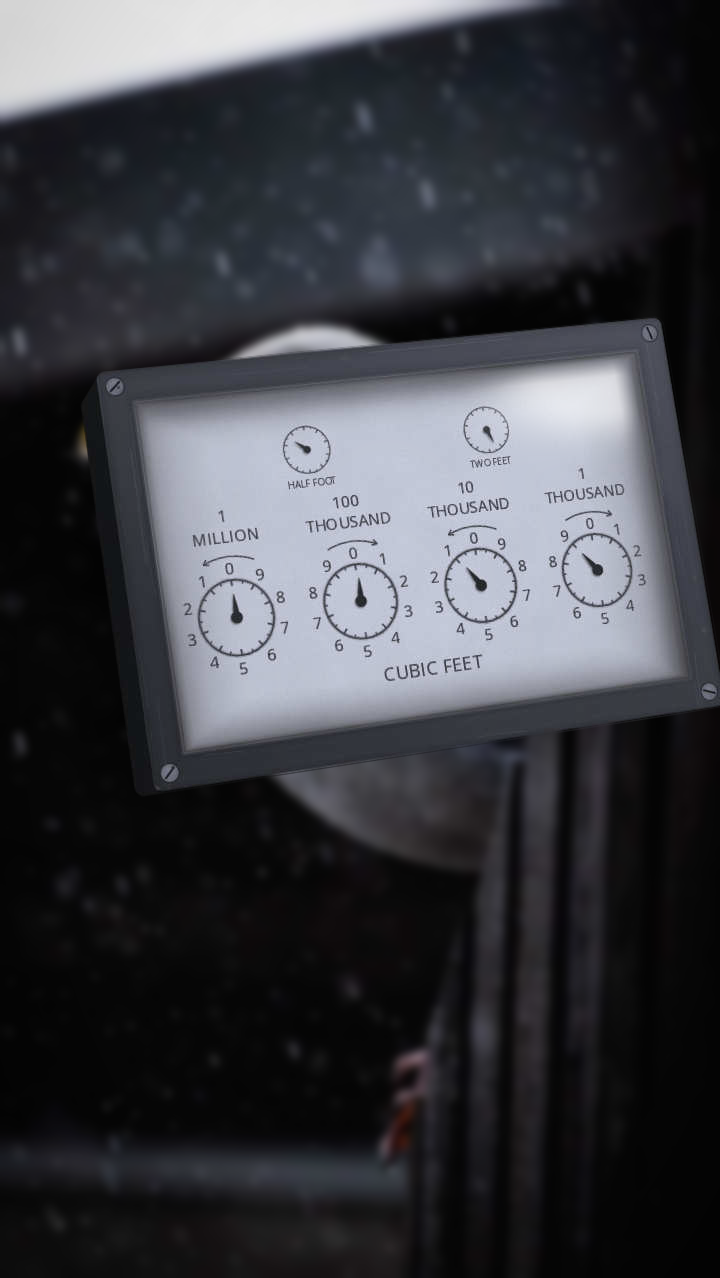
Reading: 900; ft³
